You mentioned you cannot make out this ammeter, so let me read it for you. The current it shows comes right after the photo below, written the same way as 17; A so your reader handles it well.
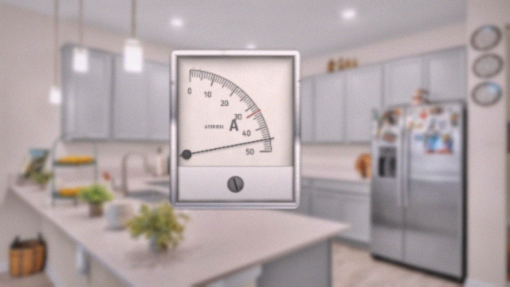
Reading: 45; A
